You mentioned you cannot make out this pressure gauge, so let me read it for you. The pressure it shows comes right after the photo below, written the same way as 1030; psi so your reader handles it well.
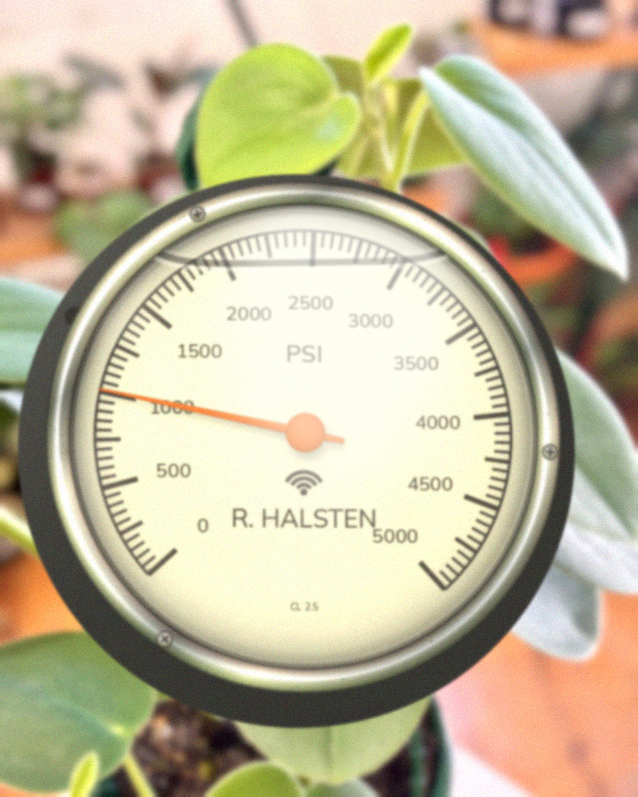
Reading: 1000; psi
